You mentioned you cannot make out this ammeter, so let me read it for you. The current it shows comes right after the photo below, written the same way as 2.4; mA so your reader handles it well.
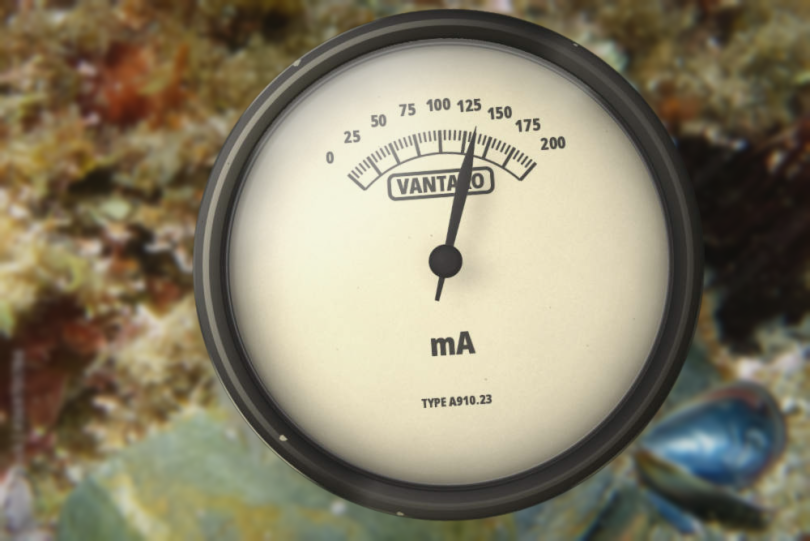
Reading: 135; mA
